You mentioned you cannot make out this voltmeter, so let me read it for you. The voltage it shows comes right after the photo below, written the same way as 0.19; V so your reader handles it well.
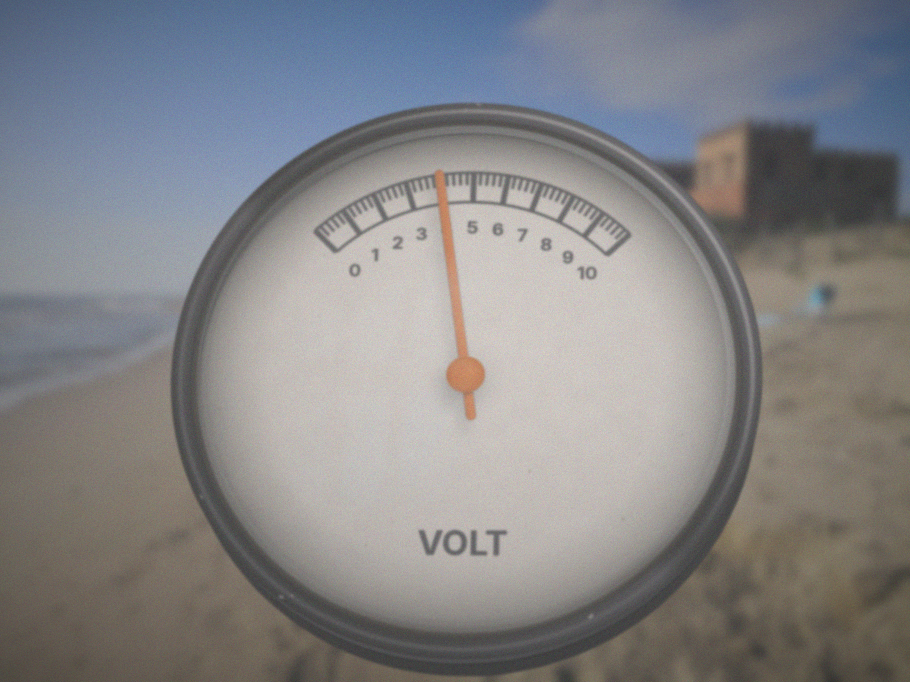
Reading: 4; V
